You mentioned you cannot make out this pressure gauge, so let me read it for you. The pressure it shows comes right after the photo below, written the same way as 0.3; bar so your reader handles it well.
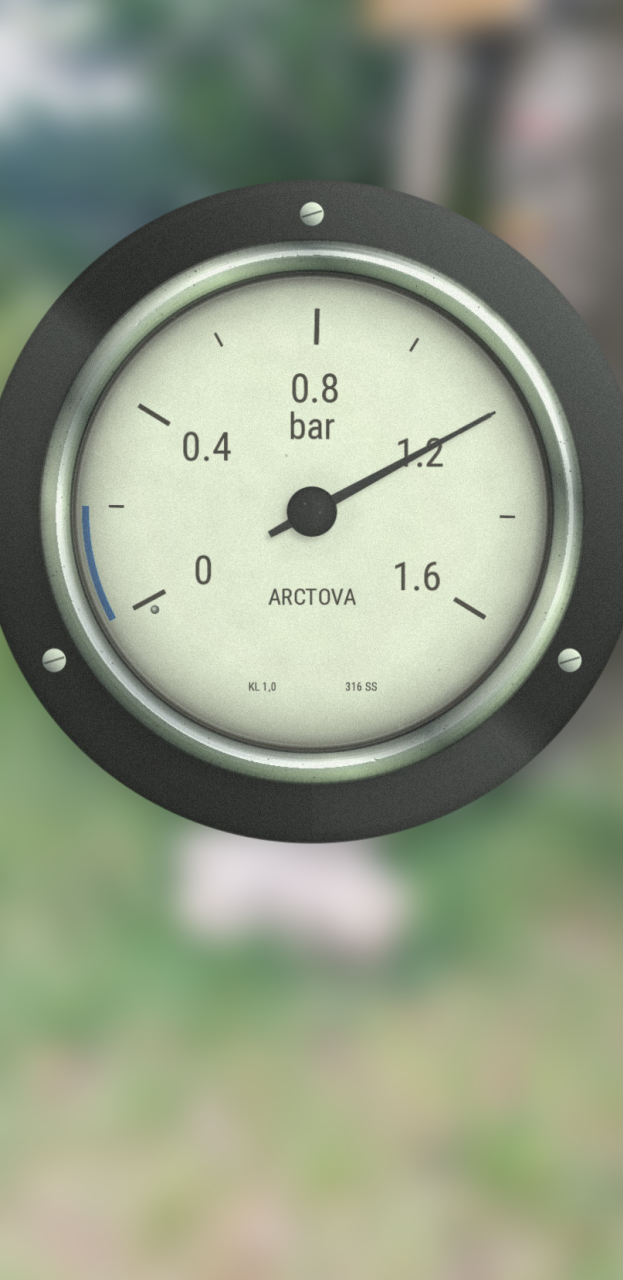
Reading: 1.2; bar
